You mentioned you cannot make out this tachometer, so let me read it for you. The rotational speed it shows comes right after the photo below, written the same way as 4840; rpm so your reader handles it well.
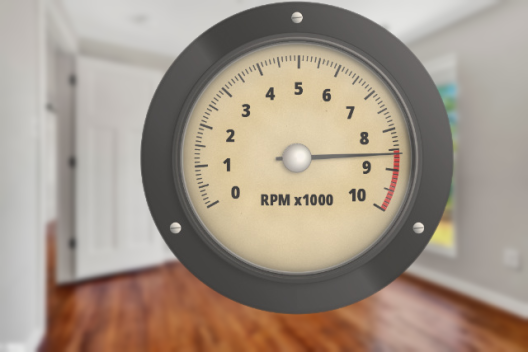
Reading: 8600; rpm
